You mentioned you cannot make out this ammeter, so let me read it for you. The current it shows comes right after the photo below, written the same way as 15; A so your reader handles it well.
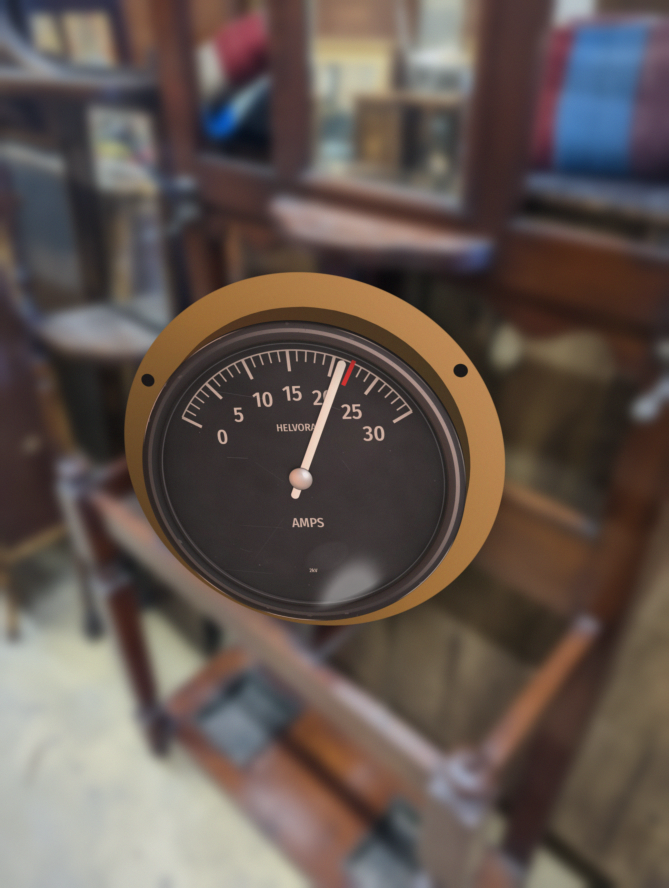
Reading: 21; A
